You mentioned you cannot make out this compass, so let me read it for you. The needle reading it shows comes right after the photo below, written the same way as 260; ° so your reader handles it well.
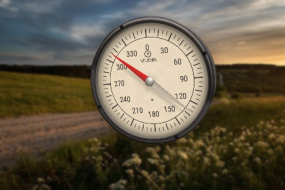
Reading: 310; °
